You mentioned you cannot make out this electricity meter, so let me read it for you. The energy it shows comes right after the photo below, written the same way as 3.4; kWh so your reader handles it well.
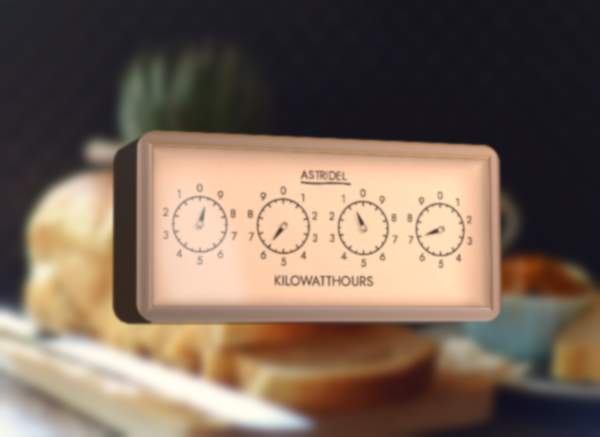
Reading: 9607; kWh
